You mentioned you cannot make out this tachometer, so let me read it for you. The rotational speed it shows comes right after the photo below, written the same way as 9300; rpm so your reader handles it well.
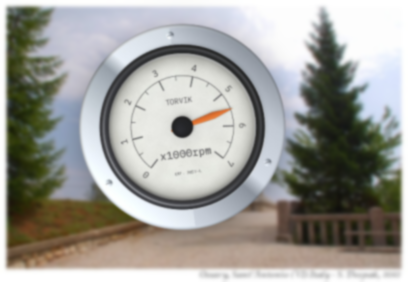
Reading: 5500; rpm
